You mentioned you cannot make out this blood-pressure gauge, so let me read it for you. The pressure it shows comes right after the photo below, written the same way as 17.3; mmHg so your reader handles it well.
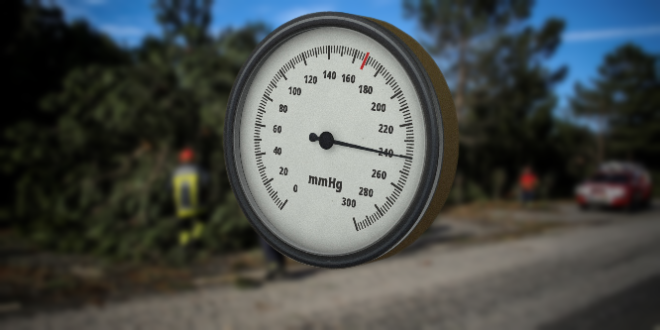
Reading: 240; mmHg
